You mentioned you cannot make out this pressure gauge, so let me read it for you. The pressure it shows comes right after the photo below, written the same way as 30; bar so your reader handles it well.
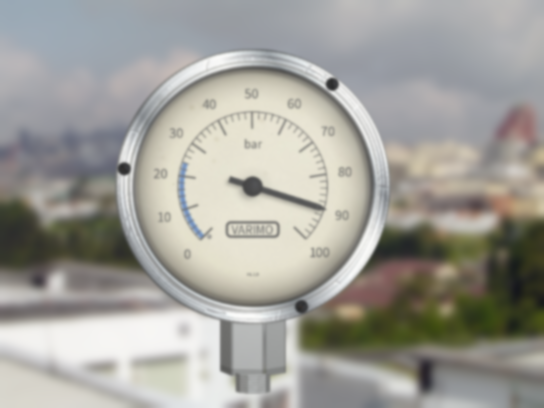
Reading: 90; bar
